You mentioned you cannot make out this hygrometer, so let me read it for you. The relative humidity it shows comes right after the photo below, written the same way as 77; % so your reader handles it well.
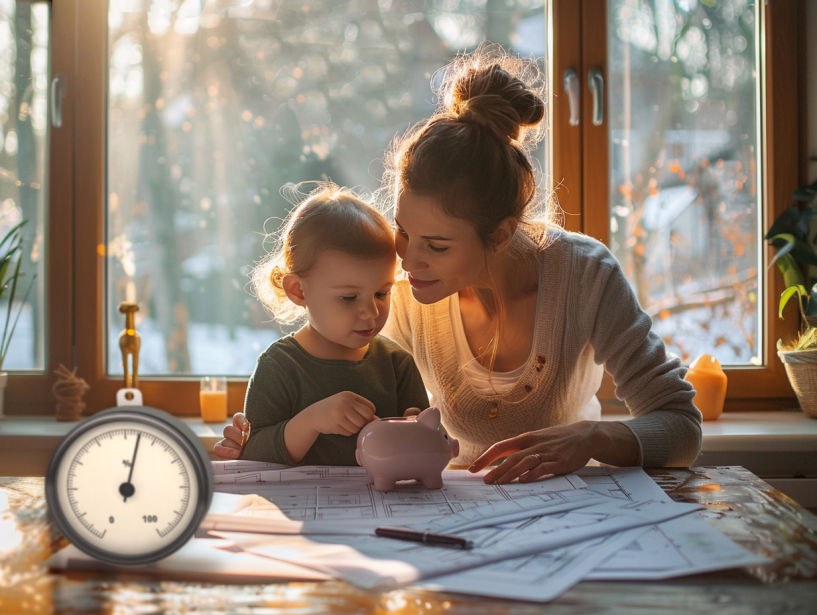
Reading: 55; %
